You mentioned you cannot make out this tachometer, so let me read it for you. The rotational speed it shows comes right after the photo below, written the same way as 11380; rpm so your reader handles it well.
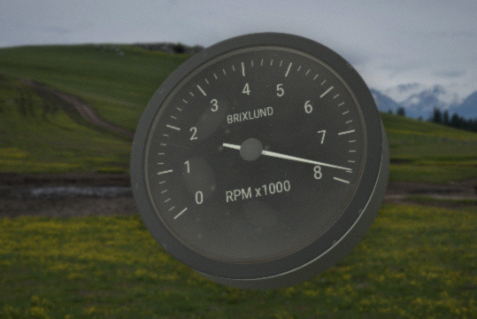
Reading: 7800; rpm
